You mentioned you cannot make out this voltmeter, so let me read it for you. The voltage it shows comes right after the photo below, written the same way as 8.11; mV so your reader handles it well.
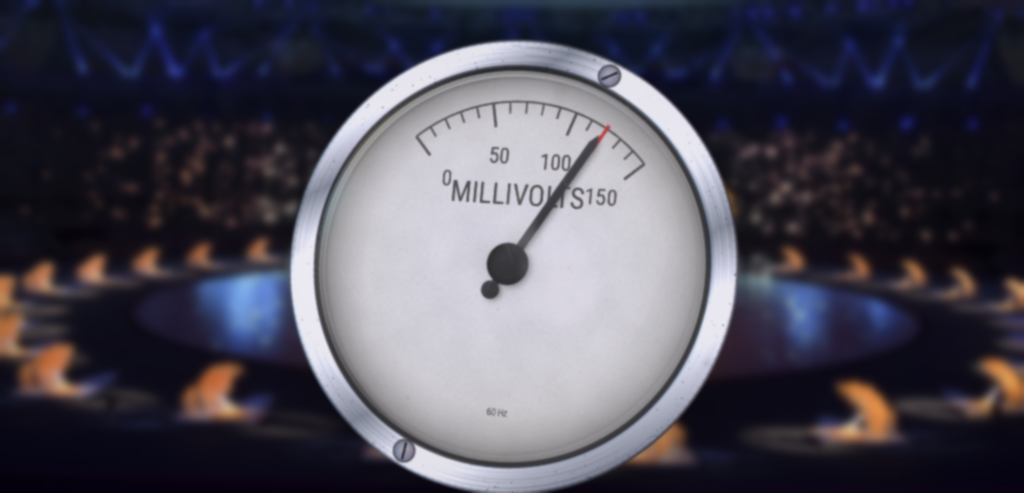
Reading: 120; mV
